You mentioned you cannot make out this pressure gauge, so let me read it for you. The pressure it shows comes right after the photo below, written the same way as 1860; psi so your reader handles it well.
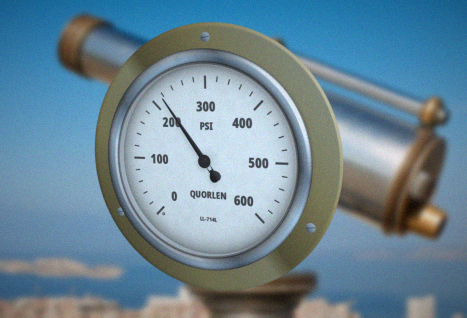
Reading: 220; psi
